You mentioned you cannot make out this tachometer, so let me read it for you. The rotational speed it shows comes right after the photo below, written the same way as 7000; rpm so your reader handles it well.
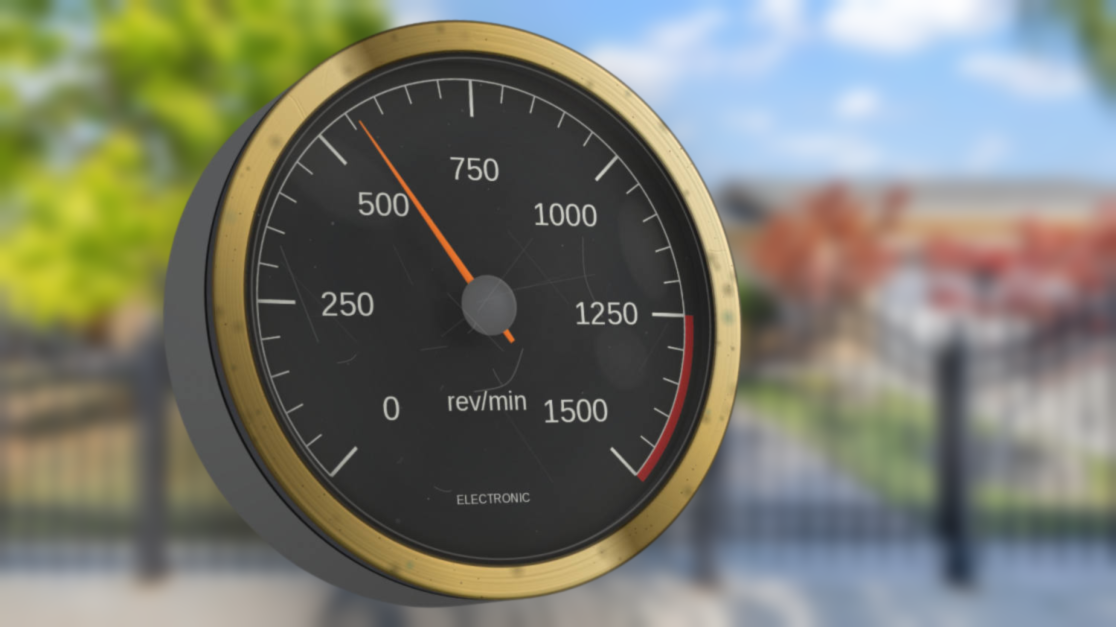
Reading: 550; rpm
